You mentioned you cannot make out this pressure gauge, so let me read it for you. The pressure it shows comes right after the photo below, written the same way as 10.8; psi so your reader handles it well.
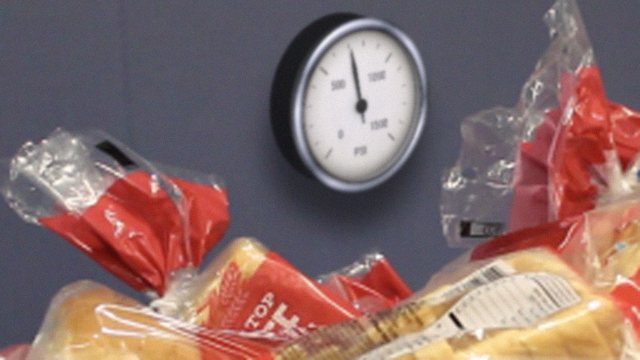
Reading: 700; psi
